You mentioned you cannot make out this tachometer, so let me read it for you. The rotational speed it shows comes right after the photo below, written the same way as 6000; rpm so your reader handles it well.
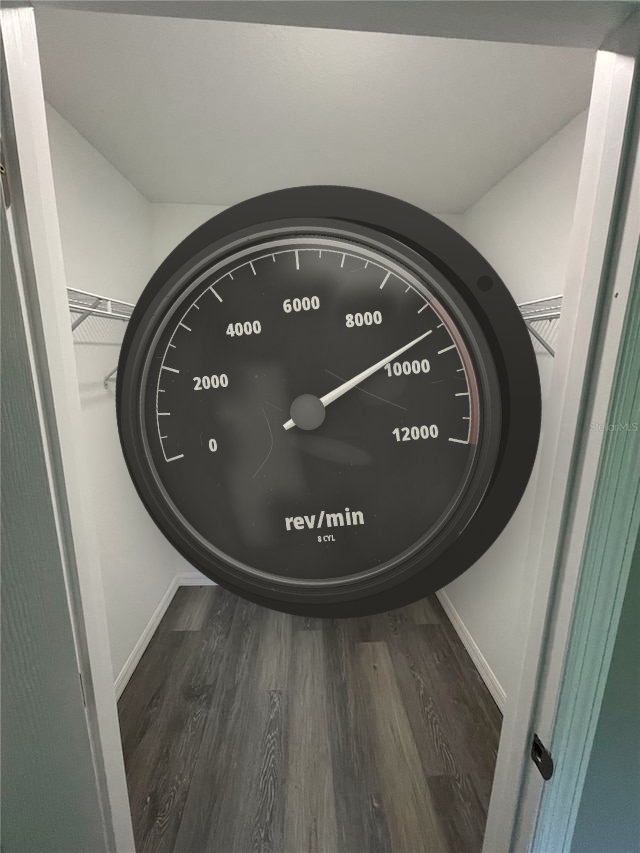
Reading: 9500; rpm
